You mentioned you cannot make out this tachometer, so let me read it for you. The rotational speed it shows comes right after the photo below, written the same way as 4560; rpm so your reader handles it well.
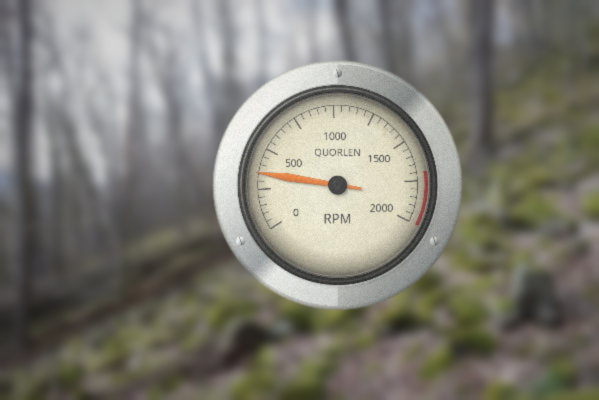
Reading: 350; rpm
